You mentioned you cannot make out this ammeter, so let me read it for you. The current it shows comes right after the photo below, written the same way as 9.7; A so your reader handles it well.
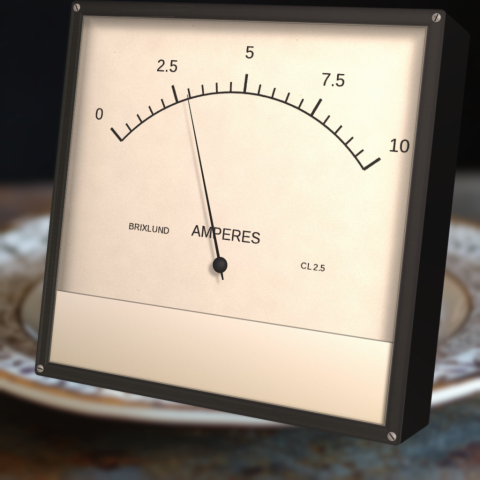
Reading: 3; A
